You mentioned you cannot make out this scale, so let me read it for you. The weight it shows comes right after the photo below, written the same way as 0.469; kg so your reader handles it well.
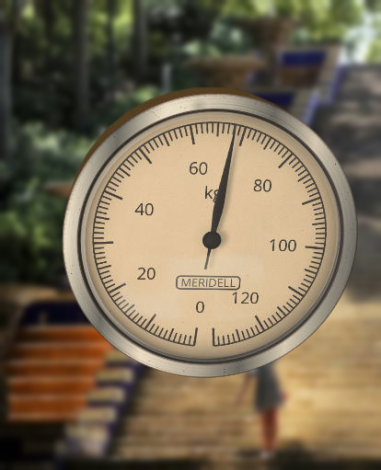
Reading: 68; kg
